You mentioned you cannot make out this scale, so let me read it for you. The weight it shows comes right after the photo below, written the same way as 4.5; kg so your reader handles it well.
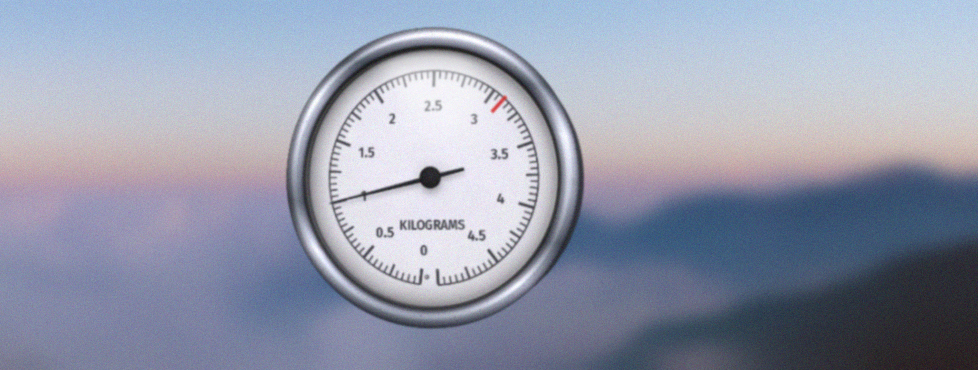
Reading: 1; kg
